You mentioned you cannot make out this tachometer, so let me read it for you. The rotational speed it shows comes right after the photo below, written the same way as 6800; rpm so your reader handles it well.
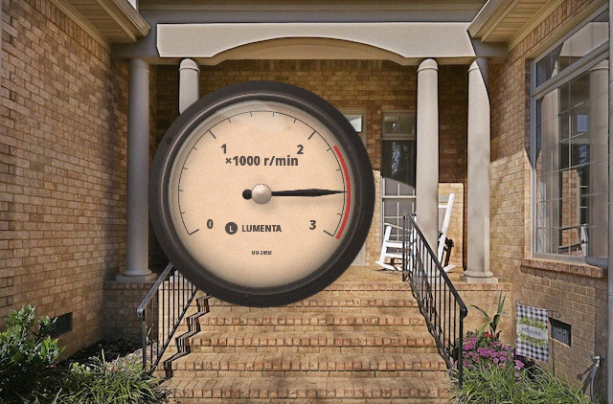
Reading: 2600; rpm
